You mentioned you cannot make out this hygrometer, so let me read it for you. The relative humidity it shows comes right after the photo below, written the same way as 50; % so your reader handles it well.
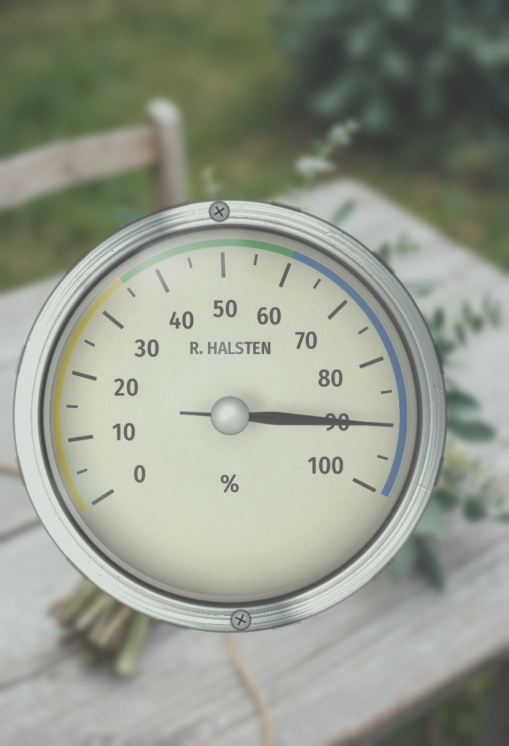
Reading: 90; %
